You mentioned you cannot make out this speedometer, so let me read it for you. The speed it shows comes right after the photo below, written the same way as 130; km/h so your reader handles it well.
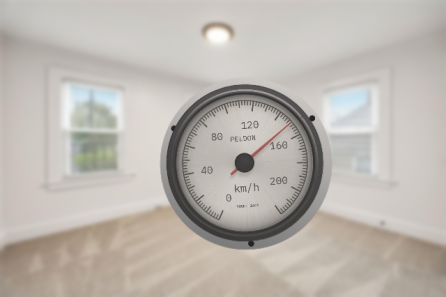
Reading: 150; km/h
